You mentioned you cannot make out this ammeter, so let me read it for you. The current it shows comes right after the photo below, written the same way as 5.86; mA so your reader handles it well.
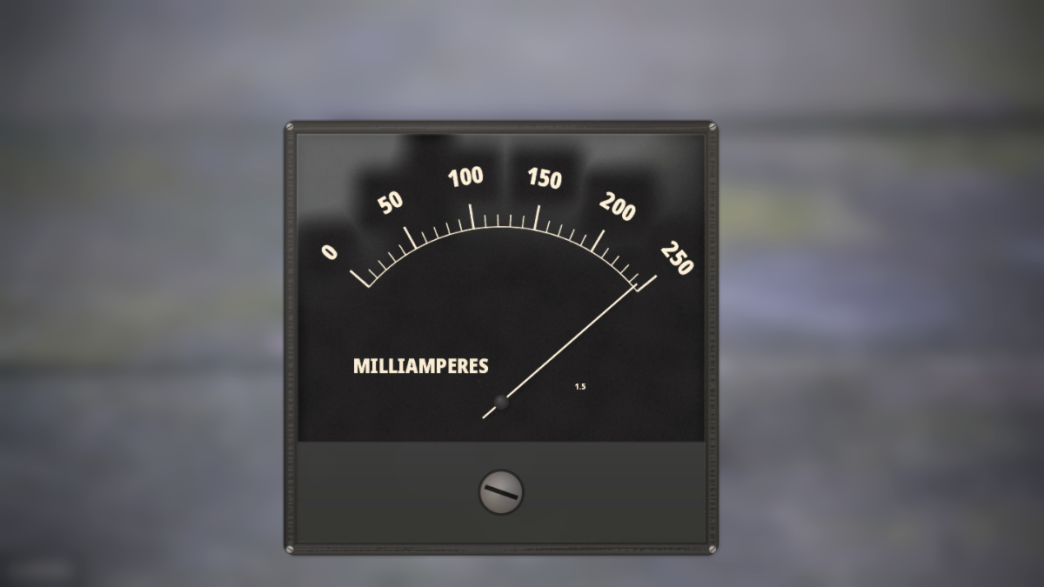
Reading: 245; mA
